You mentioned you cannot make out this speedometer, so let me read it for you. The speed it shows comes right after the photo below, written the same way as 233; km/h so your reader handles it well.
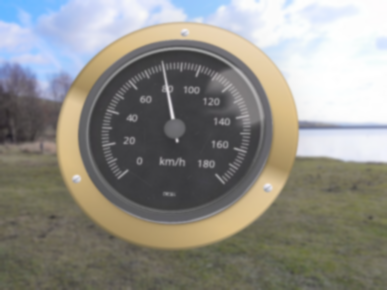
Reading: 80; km/h
